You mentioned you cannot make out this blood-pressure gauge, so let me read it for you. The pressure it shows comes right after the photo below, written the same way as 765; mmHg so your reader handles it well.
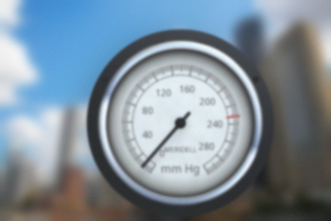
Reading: 10; mmHg
